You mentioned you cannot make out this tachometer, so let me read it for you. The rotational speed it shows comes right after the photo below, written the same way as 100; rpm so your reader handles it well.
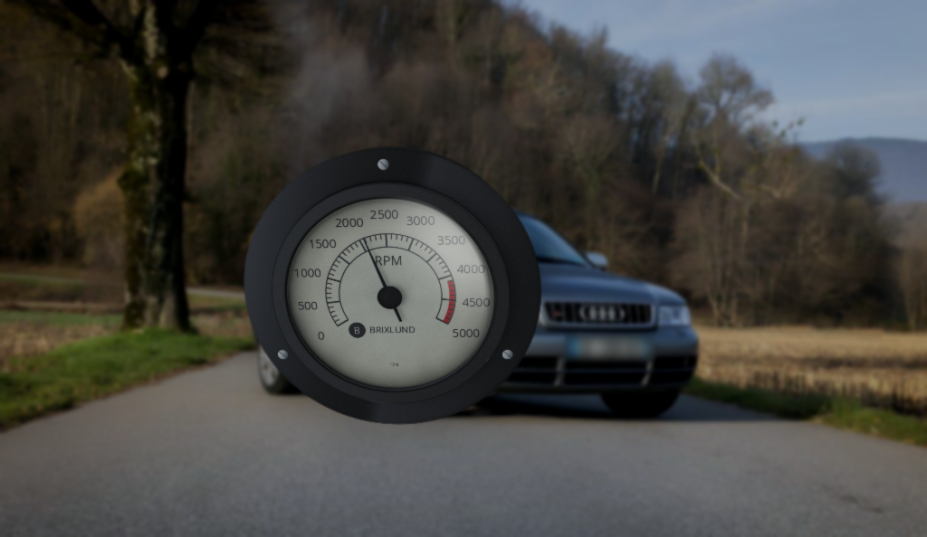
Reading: 2100; rpm
